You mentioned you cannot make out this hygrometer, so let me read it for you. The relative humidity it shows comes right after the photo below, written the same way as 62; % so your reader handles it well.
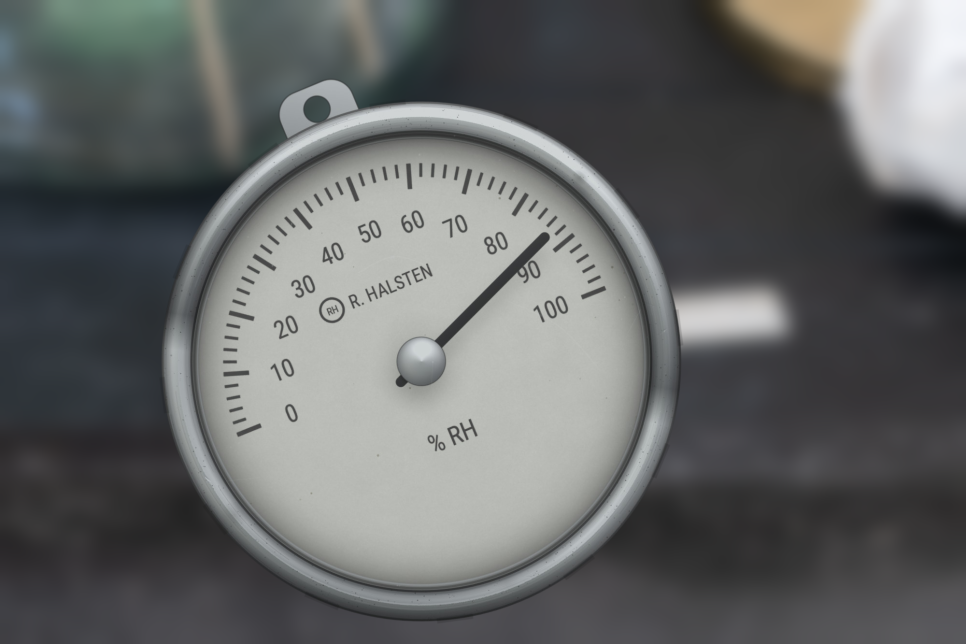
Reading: 87; %
